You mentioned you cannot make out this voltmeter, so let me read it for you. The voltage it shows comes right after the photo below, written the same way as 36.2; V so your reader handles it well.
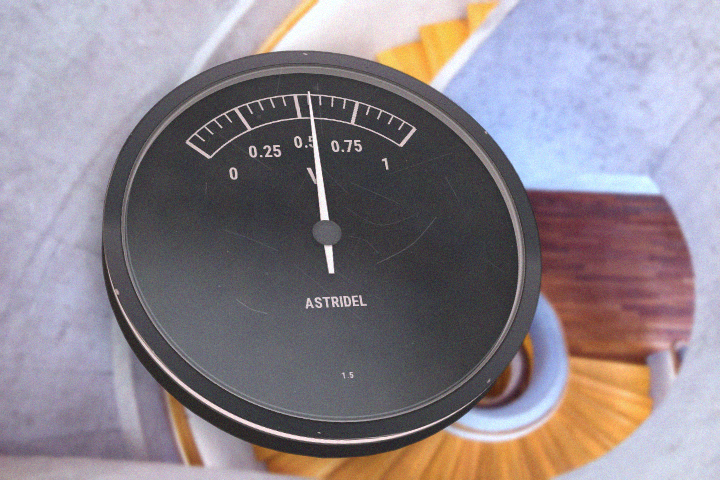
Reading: 0.55; V
